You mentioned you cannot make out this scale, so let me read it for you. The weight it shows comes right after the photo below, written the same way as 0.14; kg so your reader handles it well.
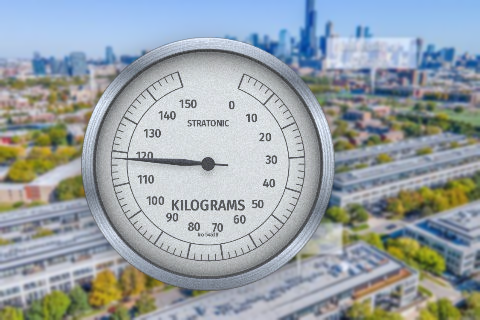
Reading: 118; kg
